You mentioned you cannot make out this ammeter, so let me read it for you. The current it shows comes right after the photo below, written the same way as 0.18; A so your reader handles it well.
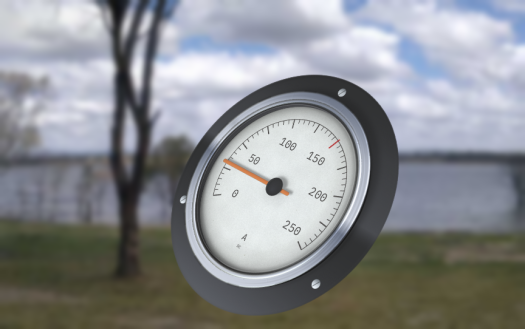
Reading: 30; A
